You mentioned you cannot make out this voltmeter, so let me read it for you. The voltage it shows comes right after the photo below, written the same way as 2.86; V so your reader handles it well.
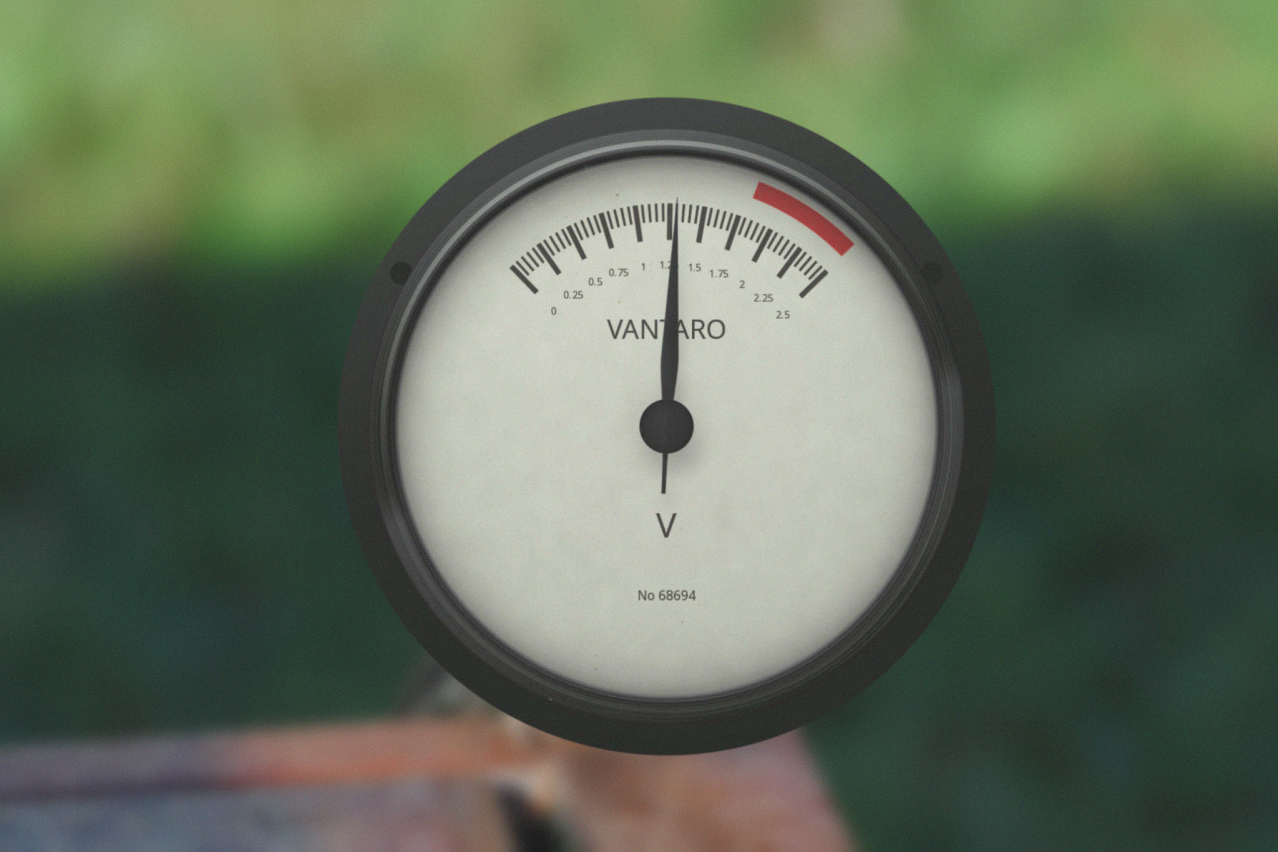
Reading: 1.3; V
